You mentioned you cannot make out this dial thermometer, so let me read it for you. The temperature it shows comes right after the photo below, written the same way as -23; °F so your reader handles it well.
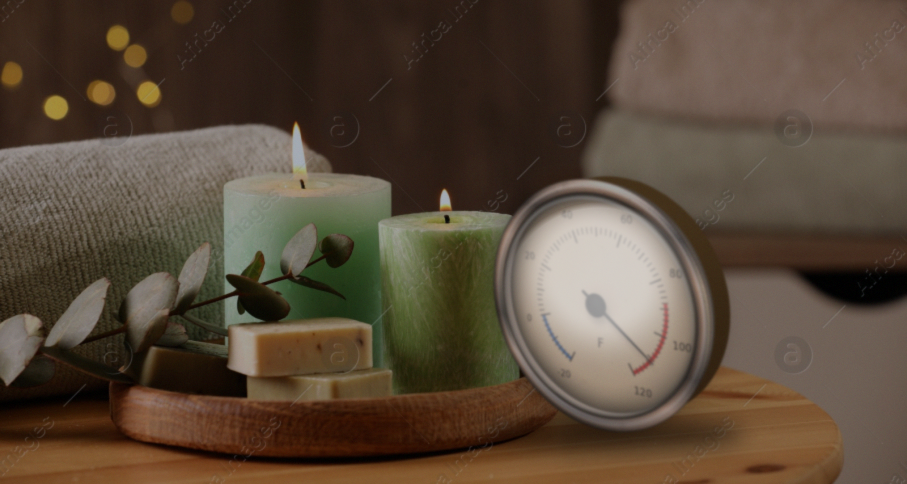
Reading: 110; °F
